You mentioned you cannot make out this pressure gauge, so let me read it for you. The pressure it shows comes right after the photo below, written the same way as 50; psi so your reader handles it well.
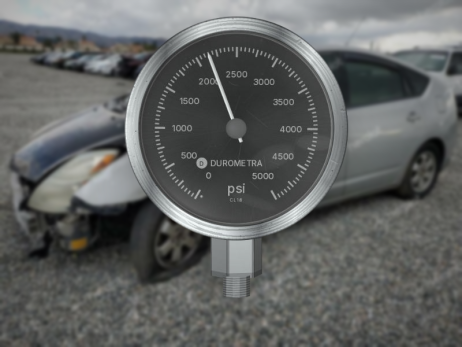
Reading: 2150; psi
